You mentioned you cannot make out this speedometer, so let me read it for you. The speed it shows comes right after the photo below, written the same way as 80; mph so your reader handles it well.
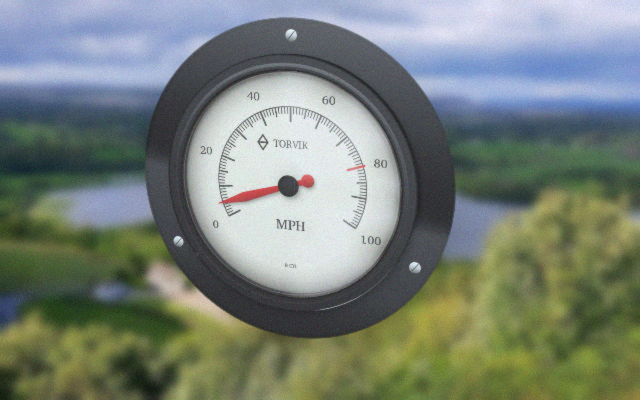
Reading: 5; mph
